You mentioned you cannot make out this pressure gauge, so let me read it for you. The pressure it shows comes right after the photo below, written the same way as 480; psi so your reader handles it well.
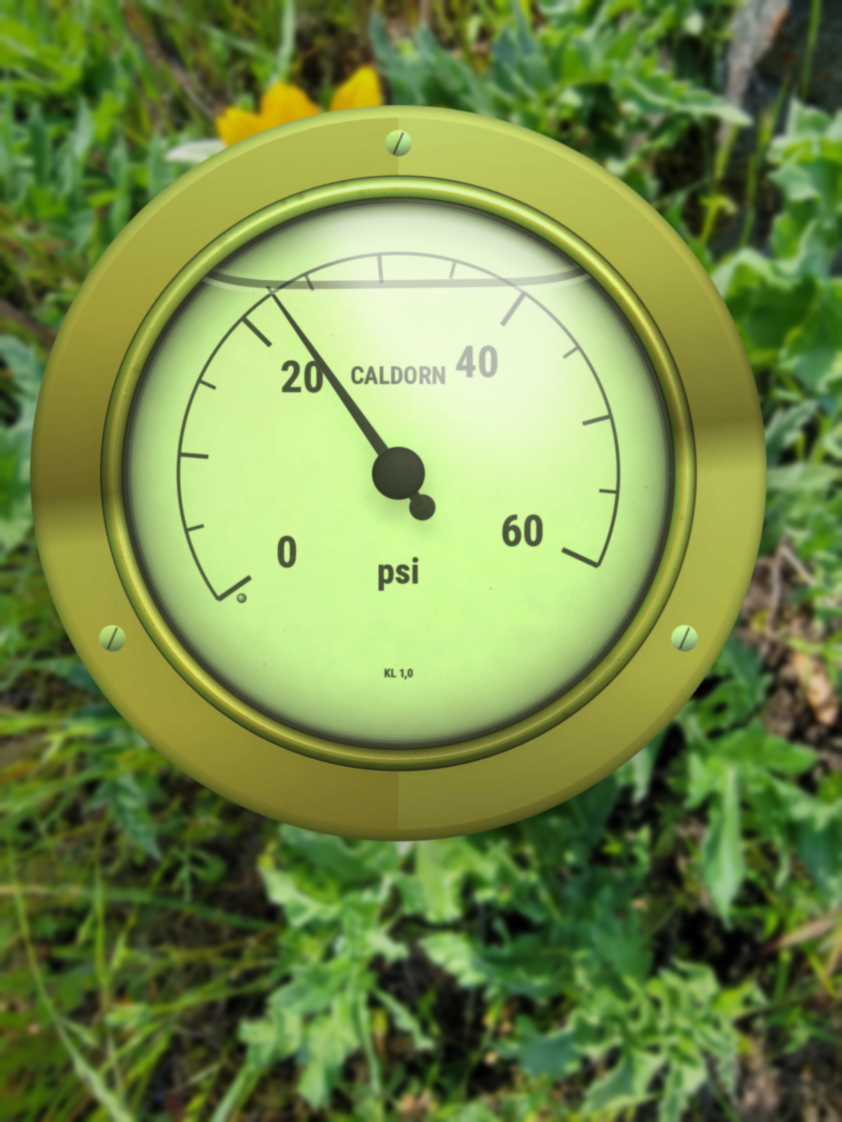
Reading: 22.5; psi
